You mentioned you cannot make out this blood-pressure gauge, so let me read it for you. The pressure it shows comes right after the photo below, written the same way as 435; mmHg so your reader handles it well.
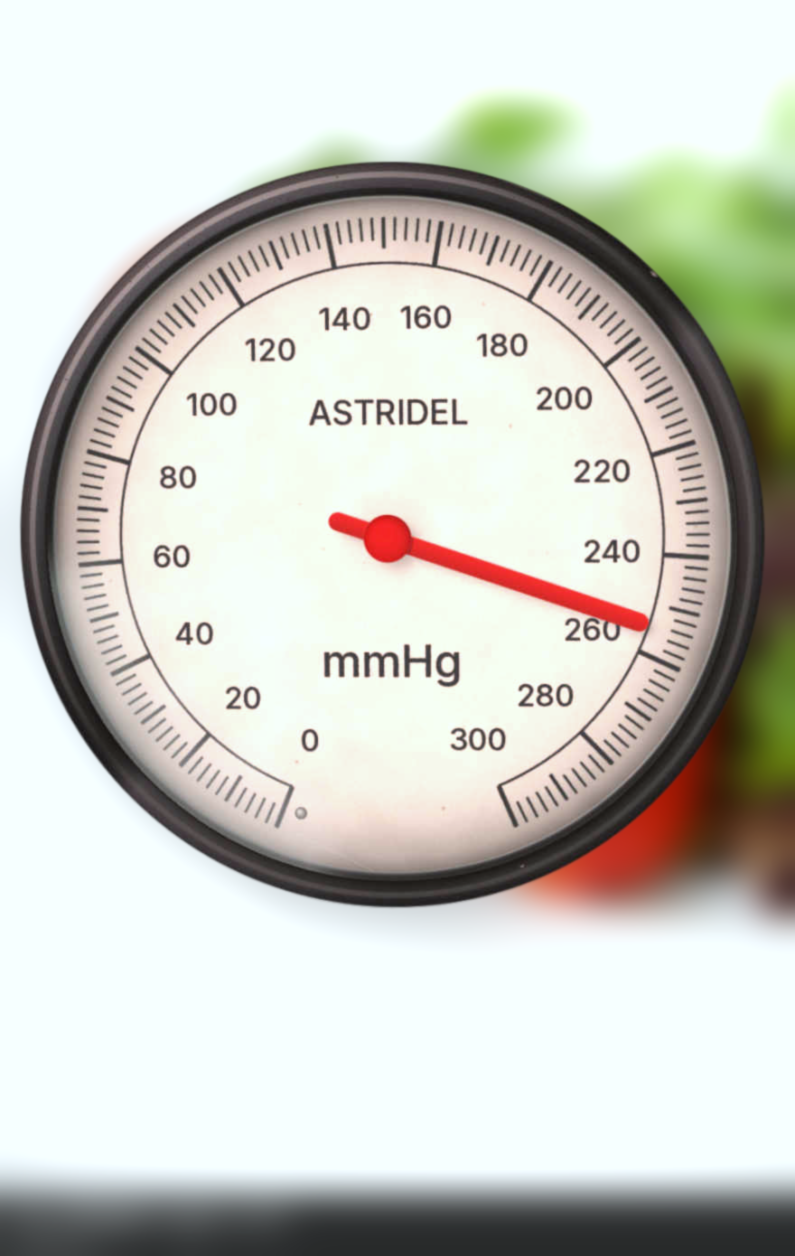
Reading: 254; mmHg
